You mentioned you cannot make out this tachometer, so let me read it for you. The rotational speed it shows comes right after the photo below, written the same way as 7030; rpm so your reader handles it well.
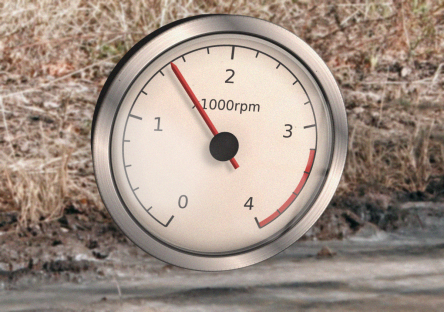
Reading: 1500; rpm
